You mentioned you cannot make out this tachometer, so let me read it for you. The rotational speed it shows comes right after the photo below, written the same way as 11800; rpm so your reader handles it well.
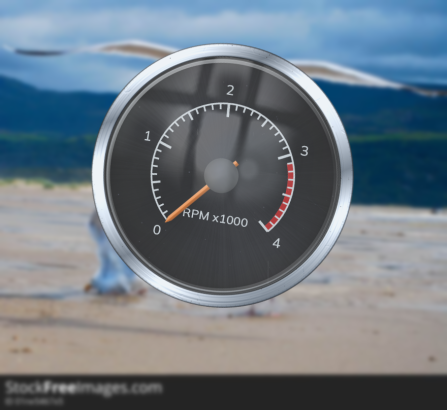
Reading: 0; rpm
